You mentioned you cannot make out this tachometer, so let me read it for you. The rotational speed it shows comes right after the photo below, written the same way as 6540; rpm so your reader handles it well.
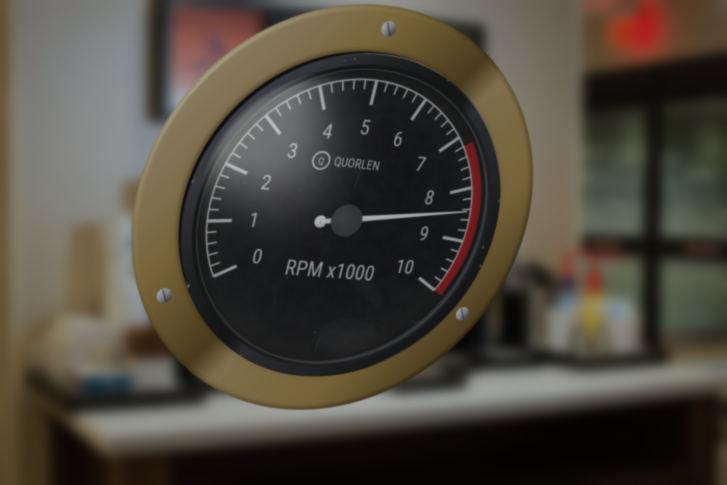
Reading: 8400; rpm
